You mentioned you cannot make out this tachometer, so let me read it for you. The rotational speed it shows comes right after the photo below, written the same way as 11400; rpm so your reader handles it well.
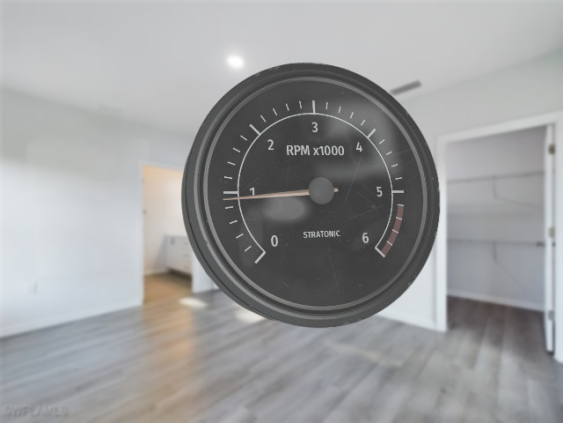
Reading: 900; rpm
